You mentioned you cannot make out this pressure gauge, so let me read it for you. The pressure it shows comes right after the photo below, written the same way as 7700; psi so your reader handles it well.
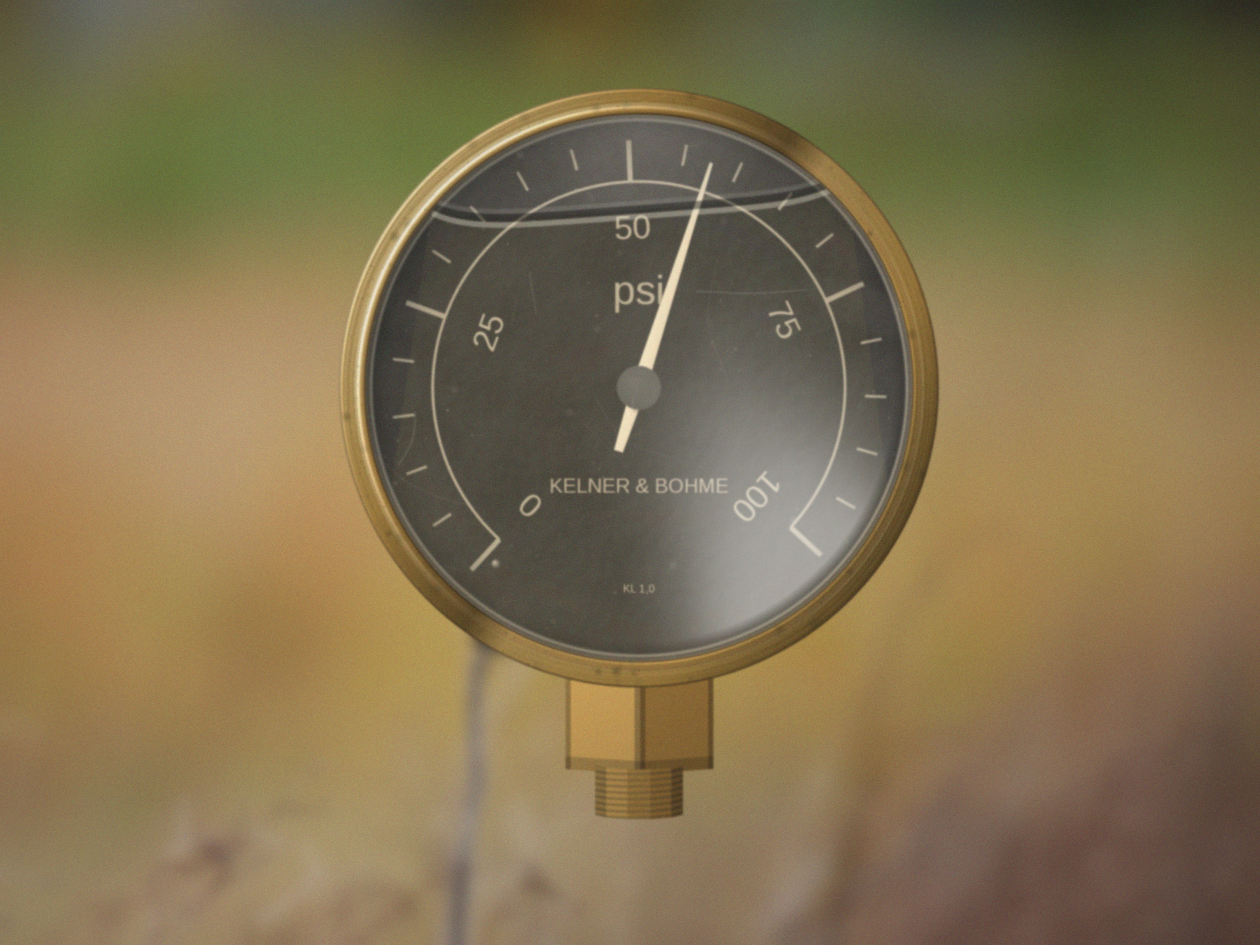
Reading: 57.5; psi
